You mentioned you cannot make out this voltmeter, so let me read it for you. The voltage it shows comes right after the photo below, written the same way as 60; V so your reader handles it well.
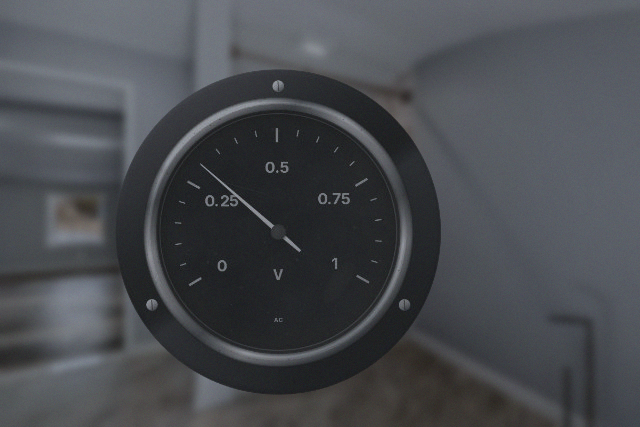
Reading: 0.3; V
